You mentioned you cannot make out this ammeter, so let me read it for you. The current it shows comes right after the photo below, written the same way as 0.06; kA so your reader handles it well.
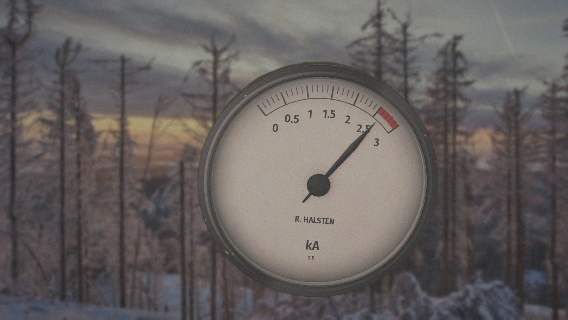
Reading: 2.6; kA
